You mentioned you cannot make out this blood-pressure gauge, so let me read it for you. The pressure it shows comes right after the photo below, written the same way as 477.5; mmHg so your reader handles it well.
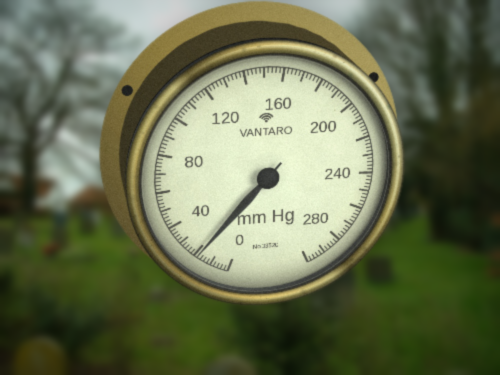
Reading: 20; mmHg
